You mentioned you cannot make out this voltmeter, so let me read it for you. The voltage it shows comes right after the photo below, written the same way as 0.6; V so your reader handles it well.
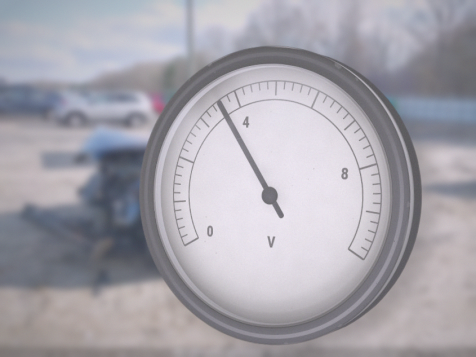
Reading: 3.6; V
